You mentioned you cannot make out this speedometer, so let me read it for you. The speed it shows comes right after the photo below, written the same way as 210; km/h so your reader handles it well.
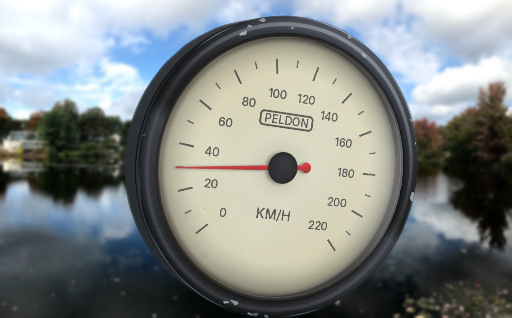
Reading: 30; km/h
